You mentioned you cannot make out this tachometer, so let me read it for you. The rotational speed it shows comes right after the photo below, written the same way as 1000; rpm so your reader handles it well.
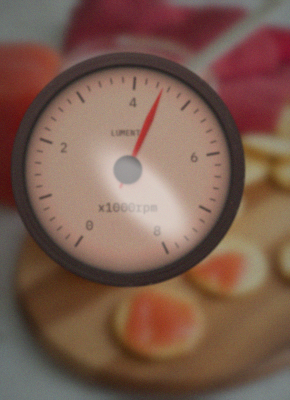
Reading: 4500; rpm
